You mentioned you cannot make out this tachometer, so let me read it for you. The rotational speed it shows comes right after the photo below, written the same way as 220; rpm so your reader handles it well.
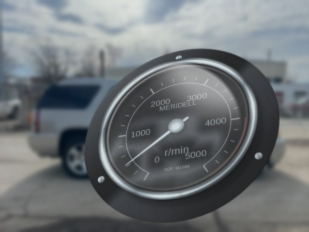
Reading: 400; rpm
